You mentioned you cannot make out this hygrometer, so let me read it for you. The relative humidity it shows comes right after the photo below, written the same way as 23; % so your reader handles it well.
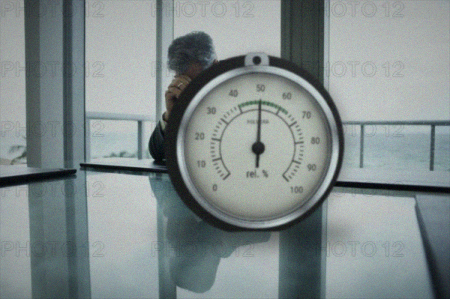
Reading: 50; %
